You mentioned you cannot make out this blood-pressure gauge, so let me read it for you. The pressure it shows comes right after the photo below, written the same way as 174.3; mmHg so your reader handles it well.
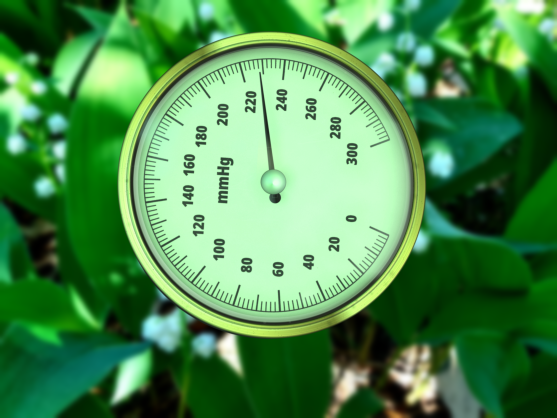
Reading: 228; mmHg
